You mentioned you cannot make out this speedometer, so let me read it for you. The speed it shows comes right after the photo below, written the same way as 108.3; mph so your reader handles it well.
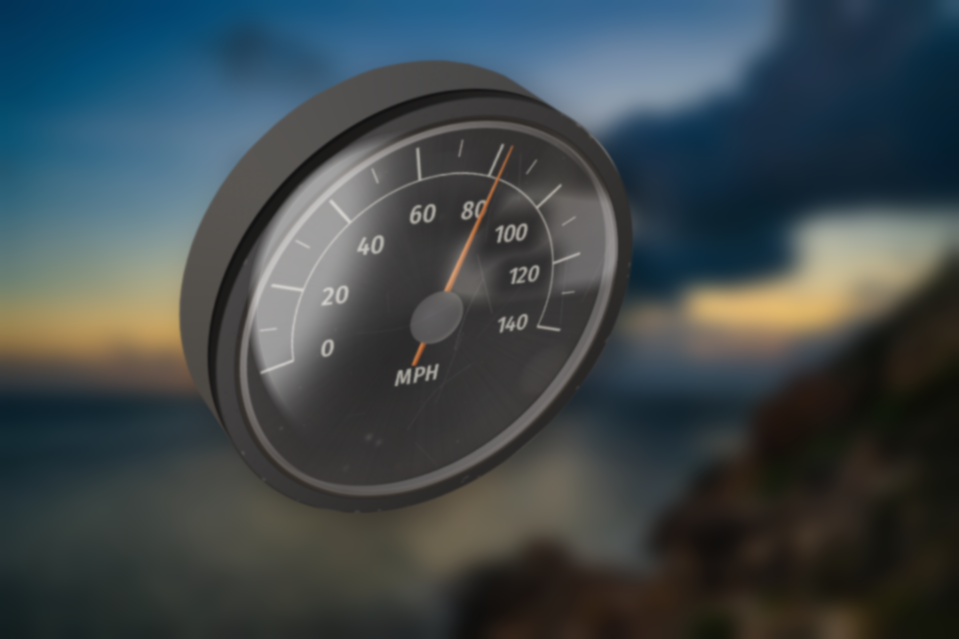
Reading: 80; mph
